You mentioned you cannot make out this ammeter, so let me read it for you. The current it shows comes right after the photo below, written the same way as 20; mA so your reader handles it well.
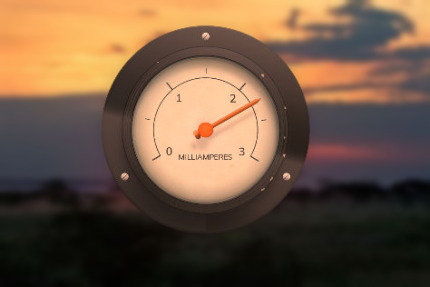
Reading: 2.25; mA
